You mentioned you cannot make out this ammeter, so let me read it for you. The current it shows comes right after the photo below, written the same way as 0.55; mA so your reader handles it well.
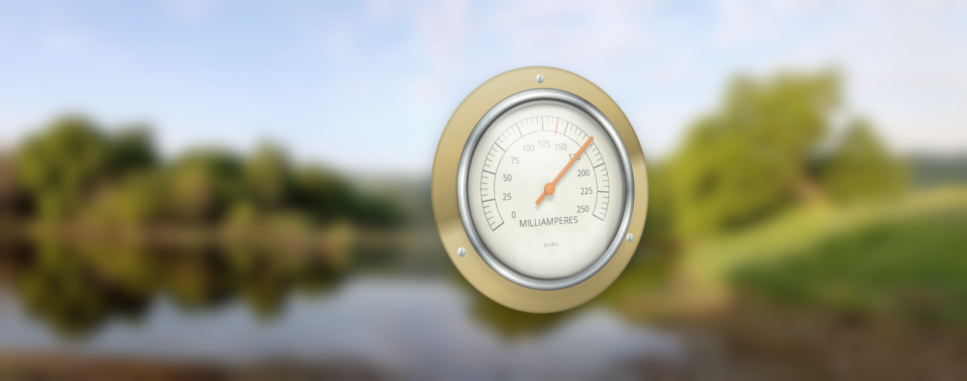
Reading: 175; mA
